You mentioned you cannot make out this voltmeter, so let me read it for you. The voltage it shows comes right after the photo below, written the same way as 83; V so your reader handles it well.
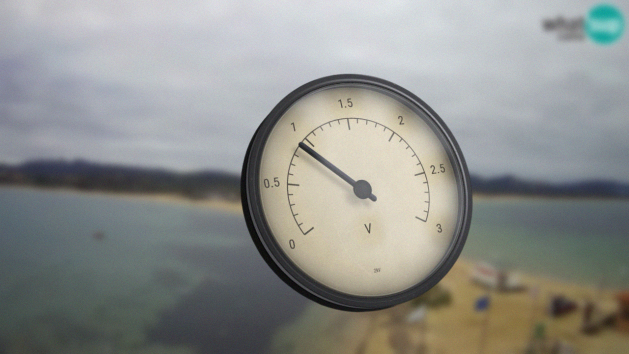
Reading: 0.9; V
